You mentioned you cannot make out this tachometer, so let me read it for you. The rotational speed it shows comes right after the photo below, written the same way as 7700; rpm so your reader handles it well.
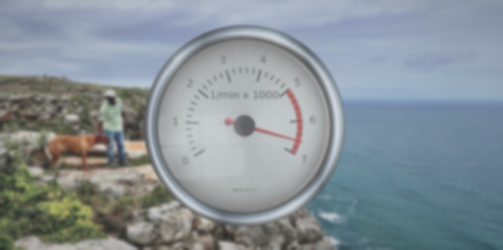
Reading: 6600; rpm
